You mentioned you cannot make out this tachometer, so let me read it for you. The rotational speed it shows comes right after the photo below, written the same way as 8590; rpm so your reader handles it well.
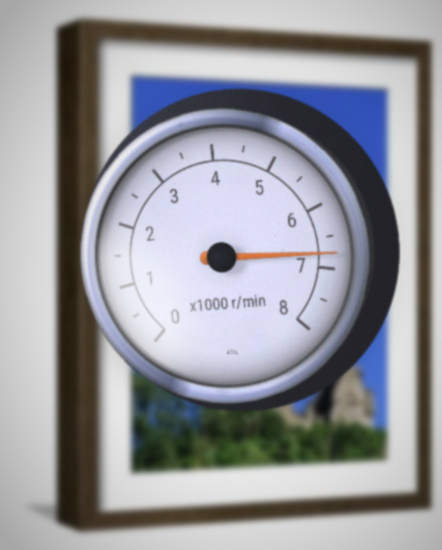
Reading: 6750; rpm
